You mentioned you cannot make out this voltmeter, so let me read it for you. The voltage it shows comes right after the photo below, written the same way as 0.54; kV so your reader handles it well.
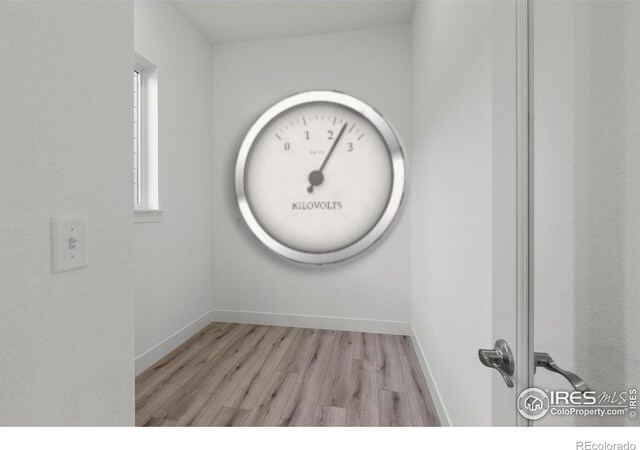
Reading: 2.4; kV
